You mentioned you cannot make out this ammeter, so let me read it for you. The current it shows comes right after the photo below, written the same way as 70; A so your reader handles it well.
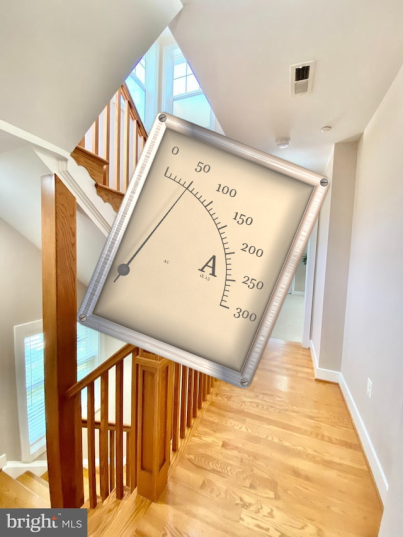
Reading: 50; A
